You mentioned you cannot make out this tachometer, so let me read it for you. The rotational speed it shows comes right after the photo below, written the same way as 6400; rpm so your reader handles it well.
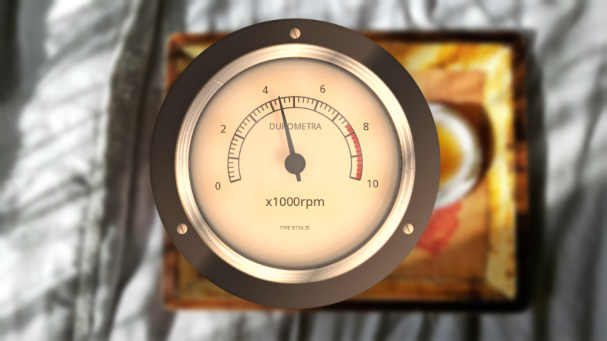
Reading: 4400; rpm
